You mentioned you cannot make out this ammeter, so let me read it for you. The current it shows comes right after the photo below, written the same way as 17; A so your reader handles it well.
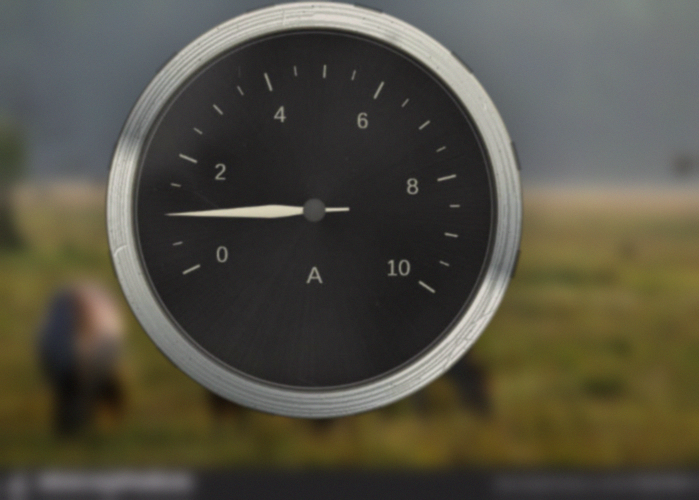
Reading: 1; A
